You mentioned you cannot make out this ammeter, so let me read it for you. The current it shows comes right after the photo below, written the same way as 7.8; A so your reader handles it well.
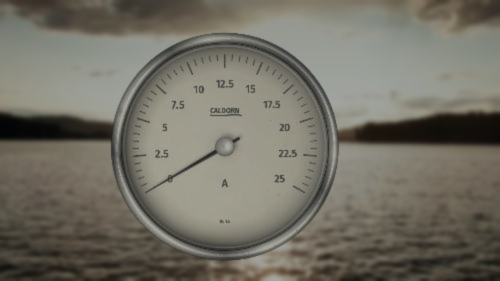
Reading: 0; A
